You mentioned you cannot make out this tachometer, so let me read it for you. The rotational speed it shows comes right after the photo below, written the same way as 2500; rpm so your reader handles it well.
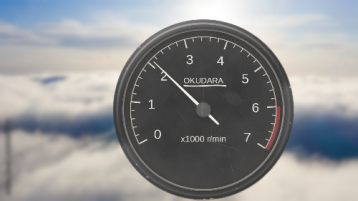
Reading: 2100; rpm
